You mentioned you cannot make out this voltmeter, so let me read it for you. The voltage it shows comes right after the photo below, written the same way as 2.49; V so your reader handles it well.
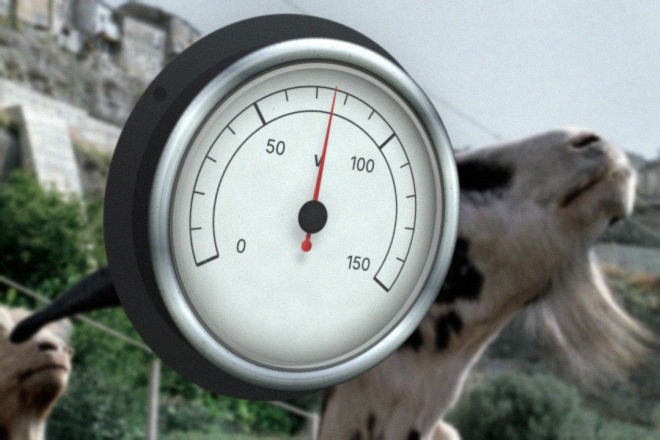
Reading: 75; V
